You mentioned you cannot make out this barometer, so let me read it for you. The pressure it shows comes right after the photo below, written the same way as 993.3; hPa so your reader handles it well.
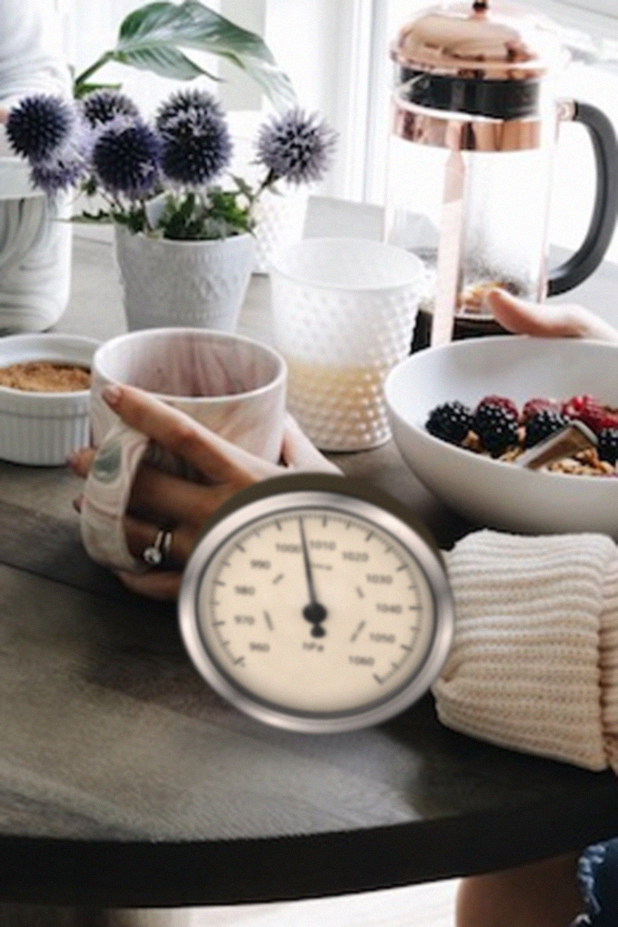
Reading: 1005; hPa
